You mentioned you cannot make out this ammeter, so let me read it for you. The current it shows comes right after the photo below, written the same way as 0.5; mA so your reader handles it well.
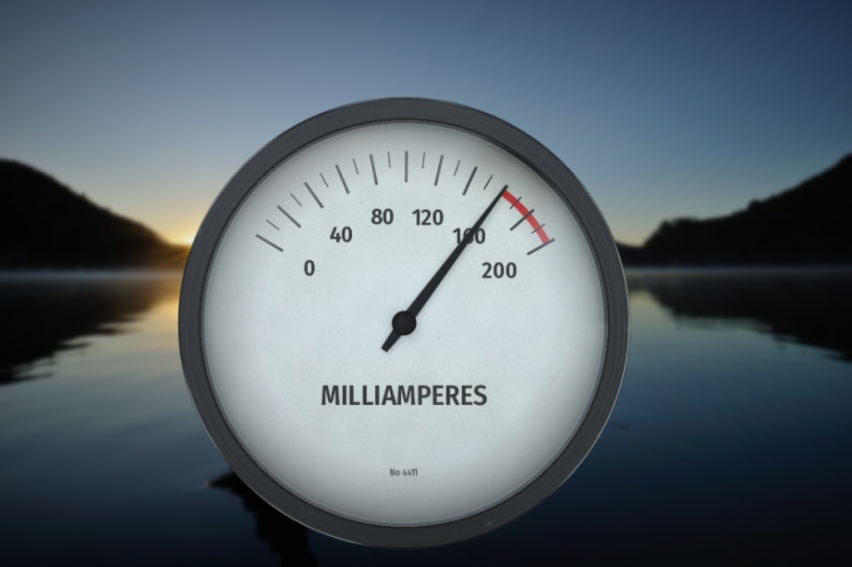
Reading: 160; mA
